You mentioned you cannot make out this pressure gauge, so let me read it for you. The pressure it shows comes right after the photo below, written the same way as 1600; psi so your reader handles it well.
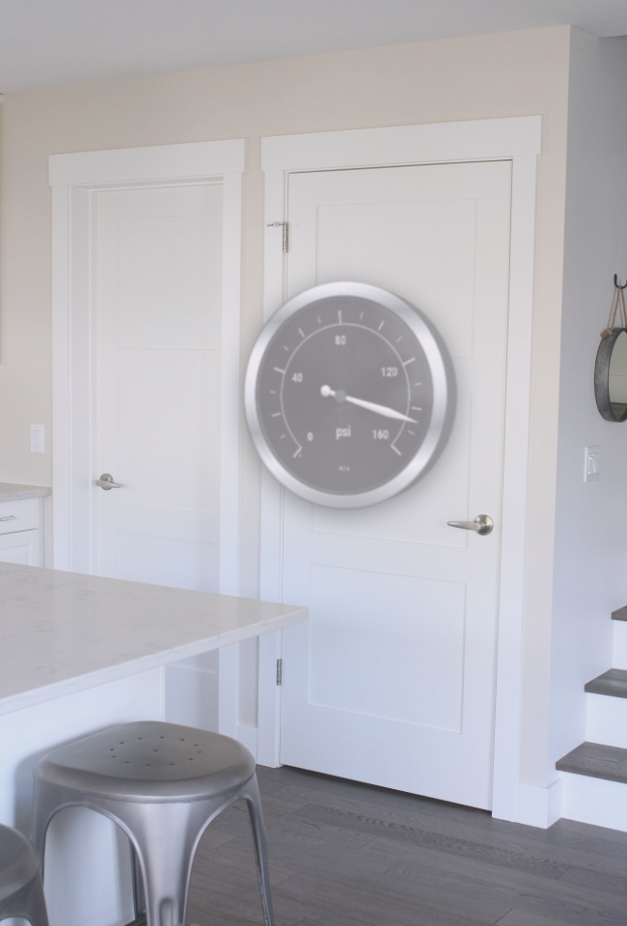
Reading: 145; psi
